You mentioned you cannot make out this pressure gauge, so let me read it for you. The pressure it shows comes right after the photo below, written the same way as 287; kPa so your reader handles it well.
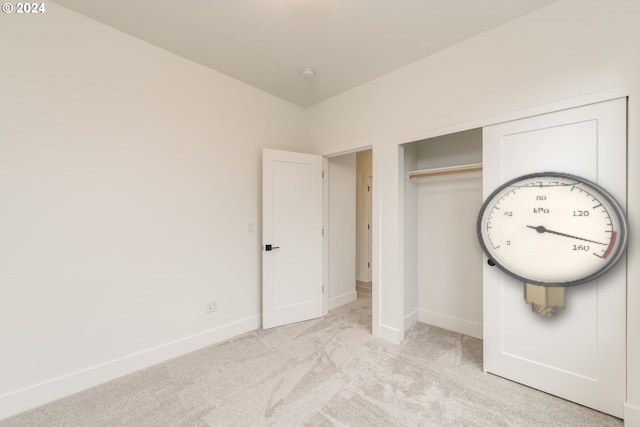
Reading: 150; kPa
